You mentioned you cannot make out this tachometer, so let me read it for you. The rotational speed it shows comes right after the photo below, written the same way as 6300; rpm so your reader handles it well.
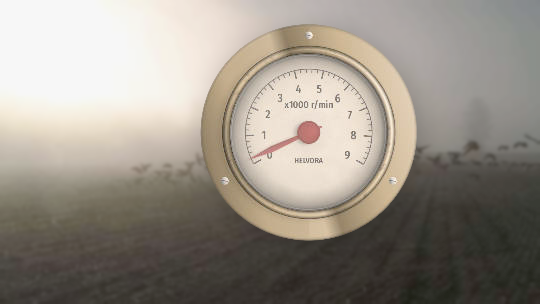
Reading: 200; rpm
